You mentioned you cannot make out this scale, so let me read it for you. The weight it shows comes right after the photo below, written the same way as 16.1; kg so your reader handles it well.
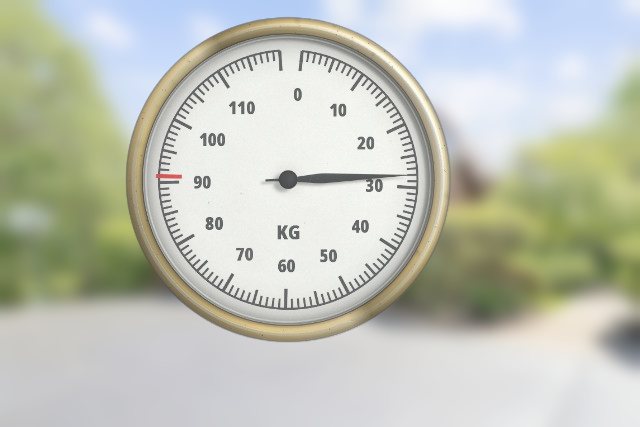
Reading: 28; kg
